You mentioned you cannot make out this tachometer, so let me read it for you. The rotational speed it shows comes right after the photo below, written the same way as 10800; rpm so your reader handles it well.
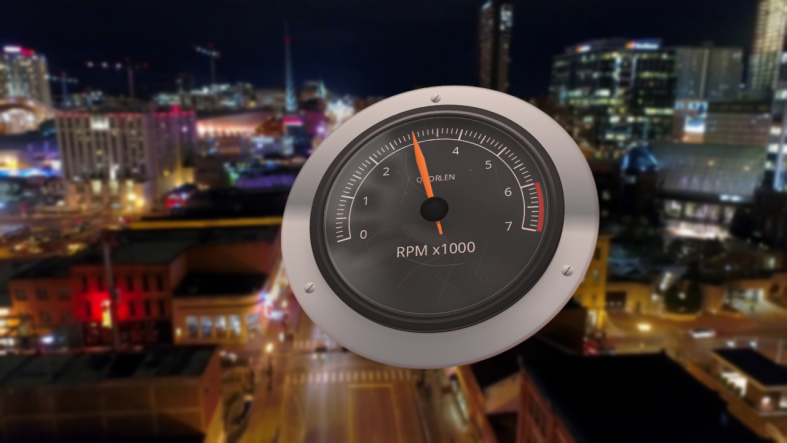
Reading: 3000; rpm
